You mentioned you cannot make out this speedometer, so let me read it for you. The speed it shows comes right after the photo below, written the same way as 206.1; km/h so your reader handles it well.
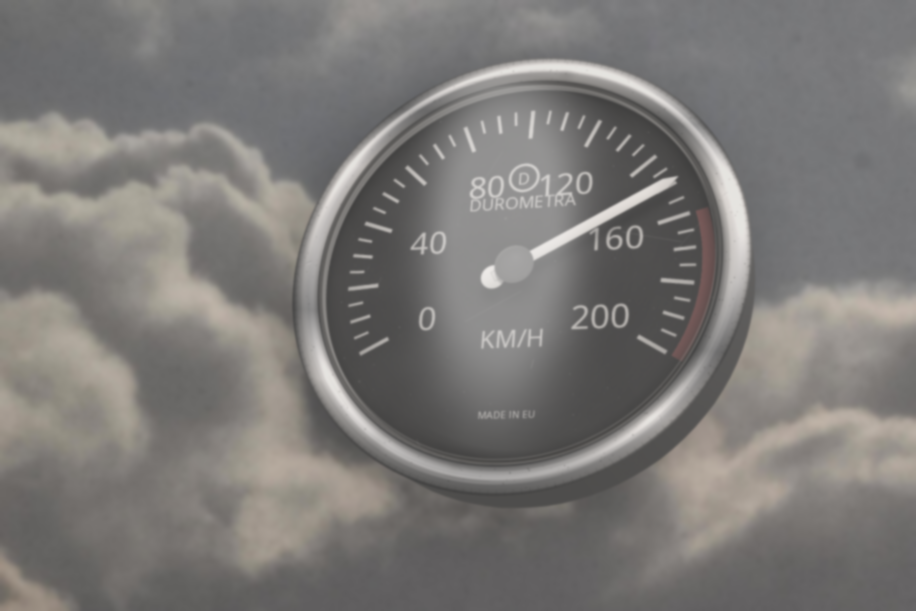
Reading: 150; km/h
